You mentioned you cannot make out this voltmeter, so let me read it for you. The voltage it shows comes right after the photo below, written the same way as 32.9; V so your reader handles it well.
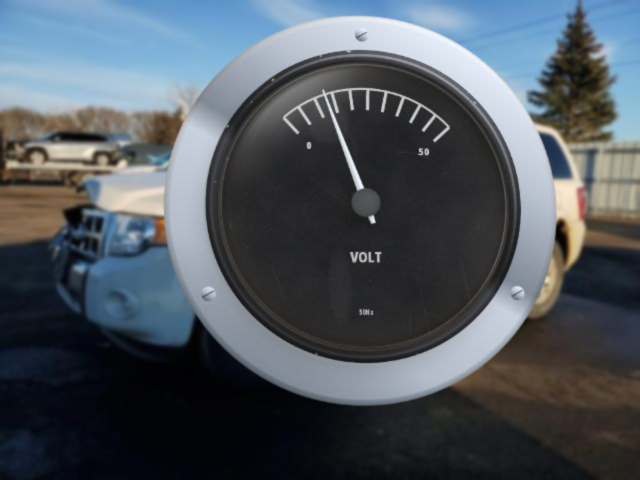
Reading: 12.5; V
